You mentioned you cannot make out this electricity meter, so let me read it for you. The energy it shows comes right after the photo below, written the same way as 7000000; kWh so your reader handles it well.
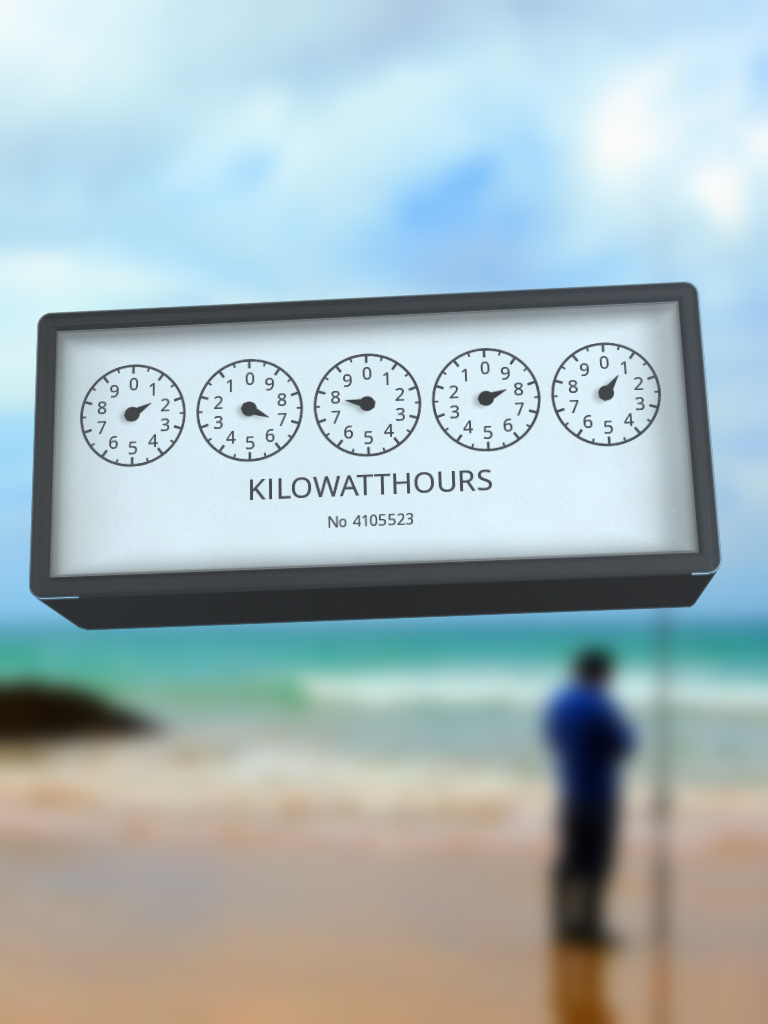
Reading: 16781; kWh
